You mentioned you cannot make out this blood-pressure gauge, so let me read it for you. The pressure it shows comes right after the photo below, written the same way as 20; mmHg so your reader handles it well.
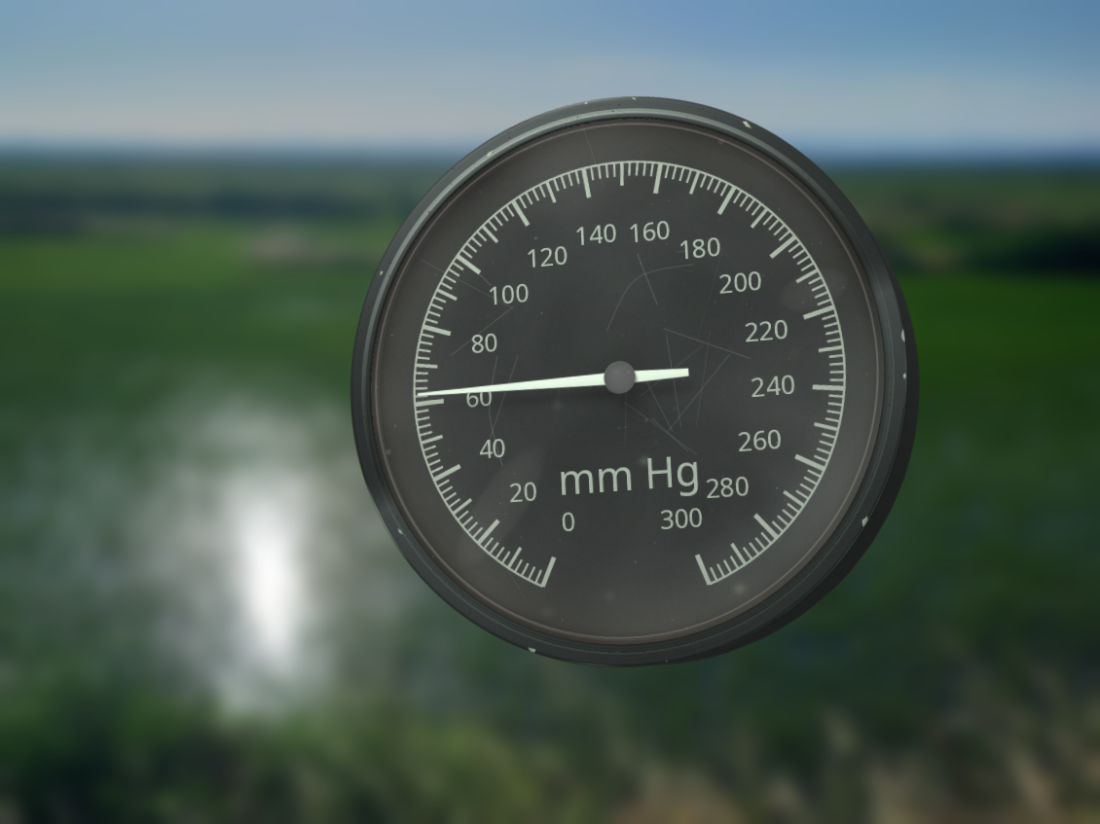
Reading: 62; mmHg
